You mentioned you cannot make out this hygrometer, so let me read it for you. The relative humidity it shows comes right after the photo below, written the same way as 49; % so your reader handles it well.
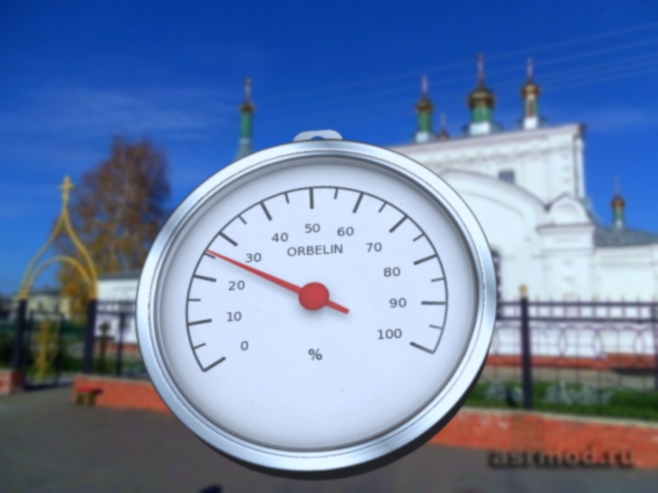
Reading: 25; %
